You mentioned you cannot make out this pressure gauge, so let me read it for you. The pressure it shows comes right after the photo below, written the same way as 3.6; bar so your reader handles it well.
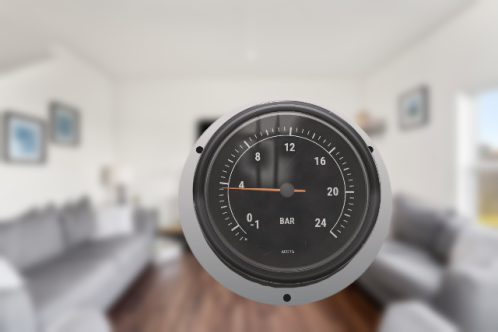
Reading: 3.5; bar
